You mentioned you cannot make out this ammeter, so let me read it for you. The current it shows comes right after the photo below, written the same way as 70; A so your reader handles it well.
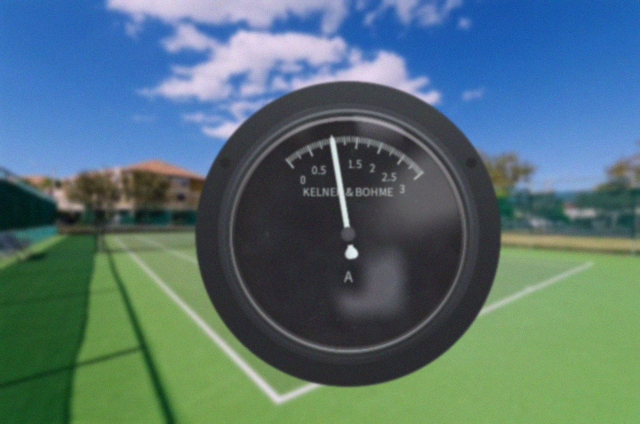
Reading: 1; A
